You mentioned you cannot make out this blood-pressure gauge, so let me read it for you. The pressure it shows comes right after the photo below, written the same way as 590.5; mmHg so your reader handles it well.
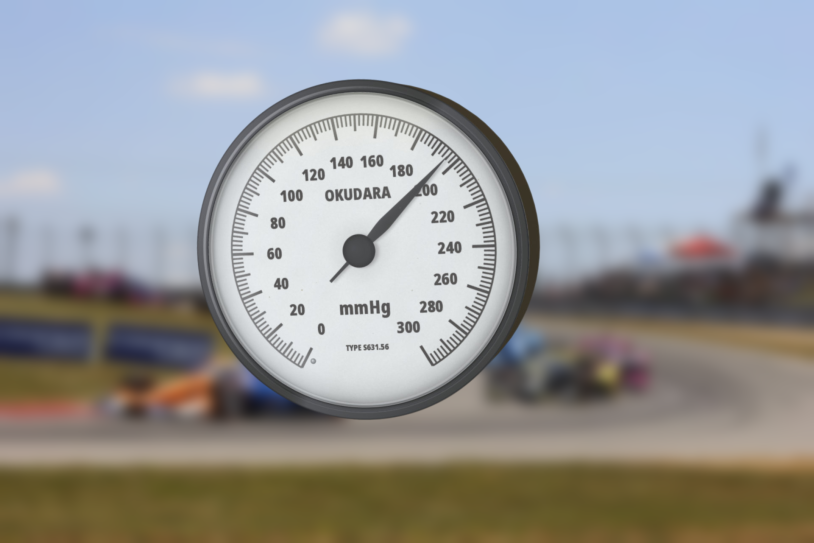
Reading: 196; mmHg
